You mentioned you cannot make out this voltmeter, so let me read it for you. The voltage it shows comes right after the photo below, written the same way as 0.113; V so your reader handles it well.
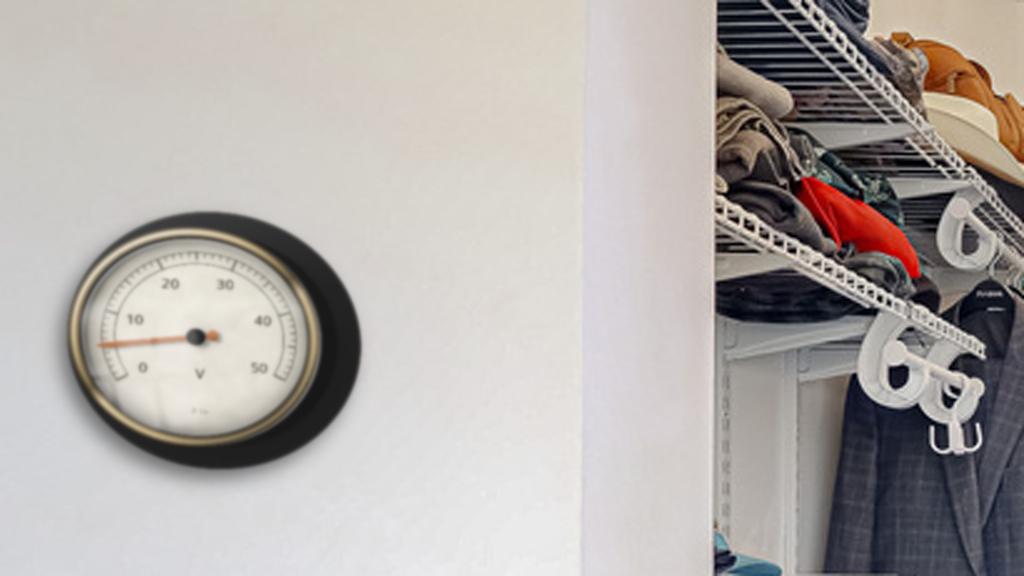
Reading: 5; V
